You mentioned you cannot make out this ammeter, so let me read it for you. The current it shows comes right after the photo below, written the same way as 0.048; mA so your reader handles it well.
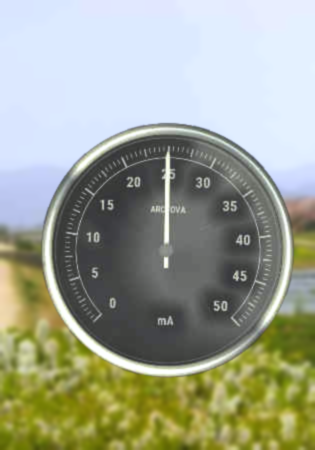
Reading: 25; mA
